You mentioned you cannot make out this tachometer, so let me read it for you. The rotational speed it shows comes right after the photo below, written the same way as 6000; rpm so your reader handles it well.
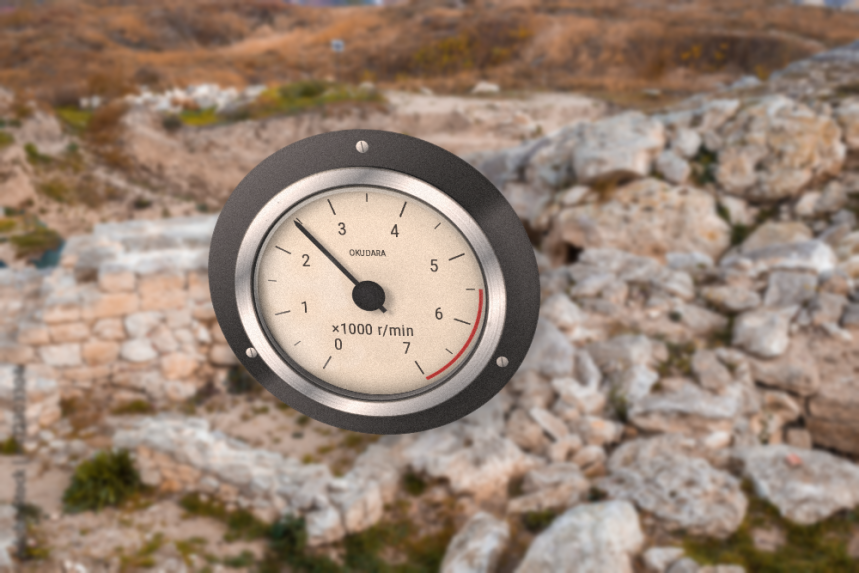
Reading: 2500; rpm
